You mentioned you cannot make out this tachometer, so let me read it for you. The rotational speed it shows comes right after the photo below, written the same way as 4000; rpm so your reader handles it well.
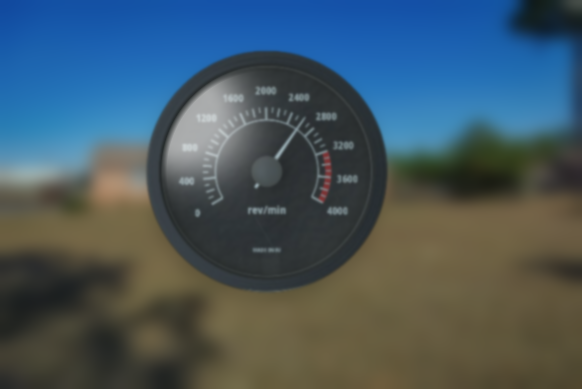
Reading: 2600; rpm
